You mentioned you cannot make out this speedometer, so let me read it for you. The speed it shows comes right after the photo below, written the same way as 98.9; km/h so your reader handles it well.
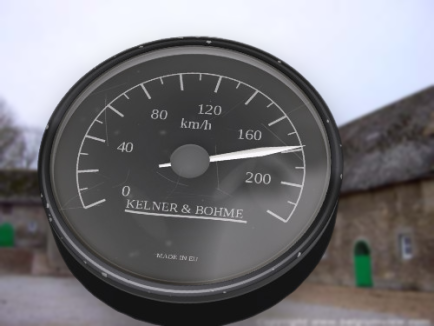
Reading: 180; km/h
